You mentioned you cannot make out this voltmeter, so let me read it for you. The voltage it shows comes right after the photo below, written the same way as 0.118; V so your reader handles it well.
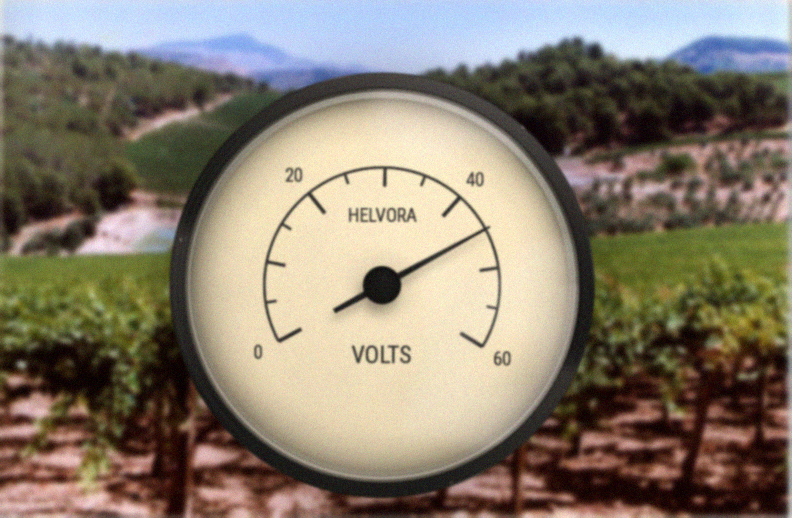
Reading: 45; V
